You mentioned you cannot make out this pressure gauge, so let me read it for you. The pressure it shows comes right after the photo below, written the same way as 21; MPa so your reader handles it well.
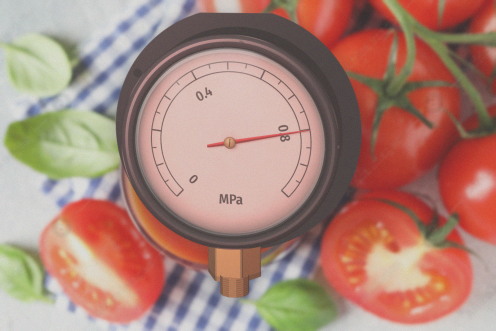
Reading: 0.8; MPa
